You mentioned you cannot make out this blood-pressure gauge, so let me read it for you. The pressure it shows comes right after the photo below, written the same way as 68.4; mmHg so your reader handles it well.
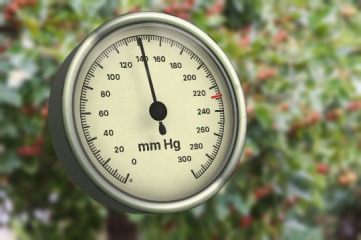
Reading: 140; mmHg
